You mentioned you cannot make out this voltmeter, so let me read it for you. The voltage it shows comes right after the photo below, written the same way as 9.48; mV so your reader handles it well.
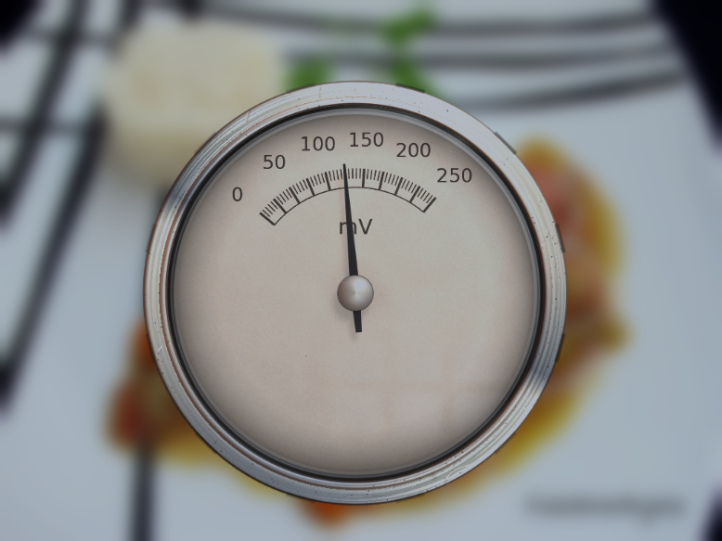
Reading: 125; mV
